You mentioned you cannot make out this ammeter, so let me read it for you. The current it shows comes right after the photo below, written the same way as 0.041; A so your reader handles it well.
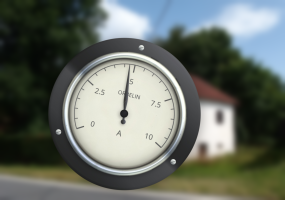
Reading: 4.75; A
